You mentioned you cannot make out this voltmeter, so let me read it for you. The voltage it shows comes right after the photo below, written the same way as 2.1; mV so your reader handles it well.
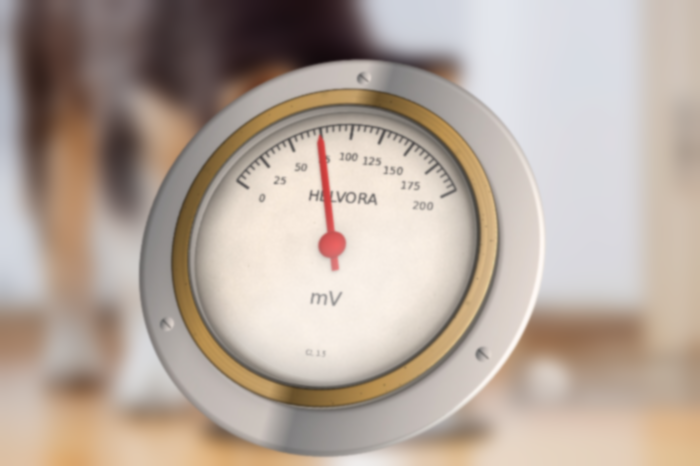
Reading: 75; mV
